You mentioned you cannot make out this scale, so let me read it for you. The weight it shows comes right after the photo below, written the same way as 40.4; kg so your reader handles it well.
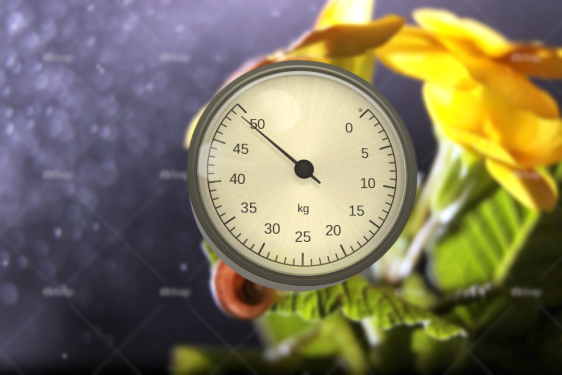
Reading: 49; kg
